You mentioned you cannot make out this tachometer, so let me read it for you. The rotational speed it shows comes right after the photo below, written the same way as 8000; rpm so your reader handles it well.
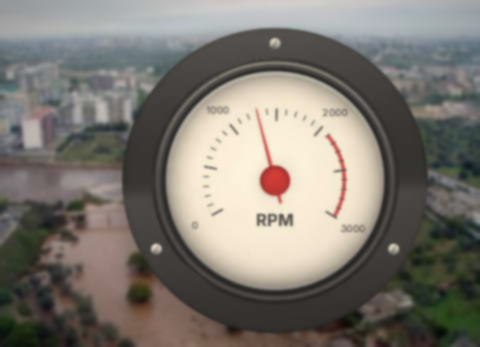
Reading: 1300; rpm
